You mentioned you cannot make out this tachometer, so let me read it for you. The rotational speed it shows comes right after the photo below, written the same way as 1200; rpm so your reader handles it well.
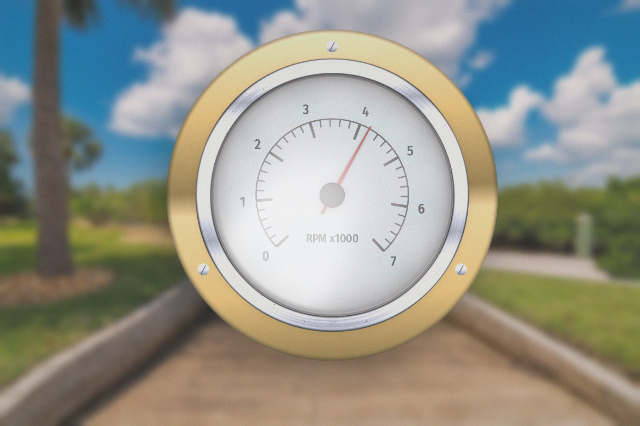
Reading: 4200; rpm
